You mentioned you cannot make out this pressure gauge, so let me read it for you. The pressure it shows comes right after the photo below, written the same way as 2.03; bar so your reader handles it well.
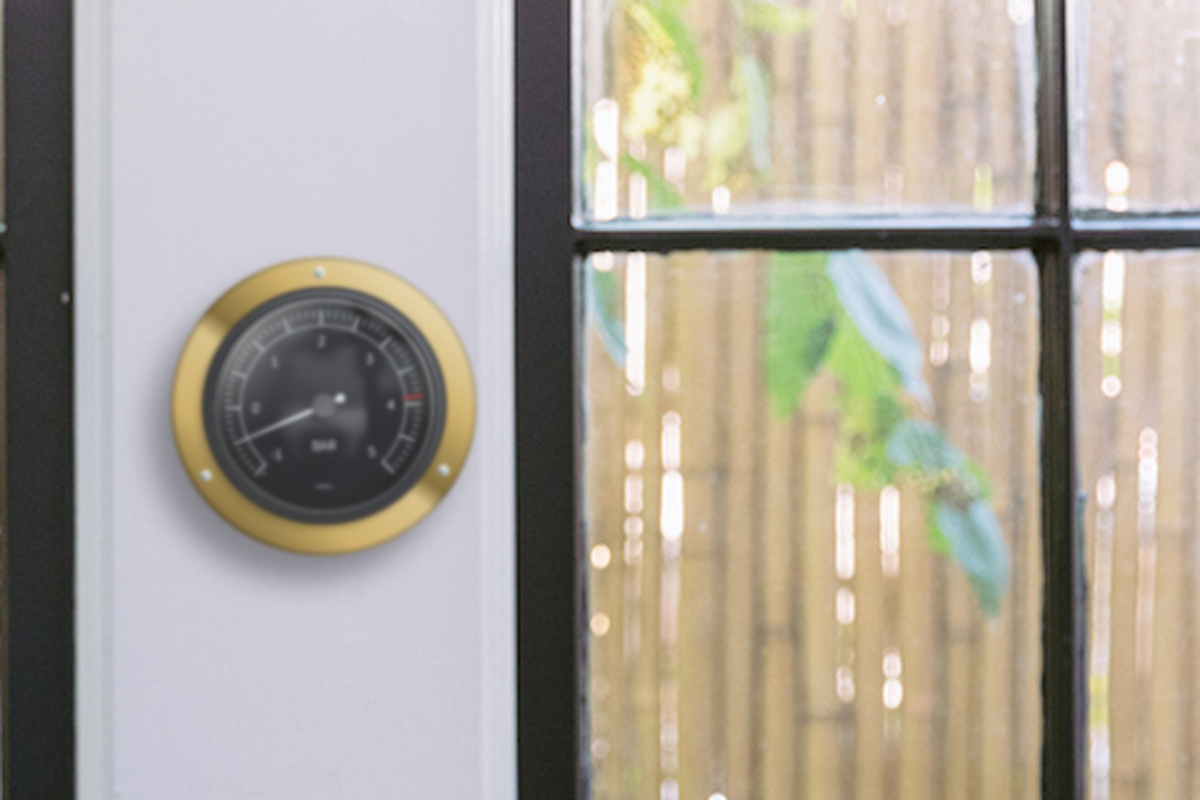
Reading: -0.5; bar
